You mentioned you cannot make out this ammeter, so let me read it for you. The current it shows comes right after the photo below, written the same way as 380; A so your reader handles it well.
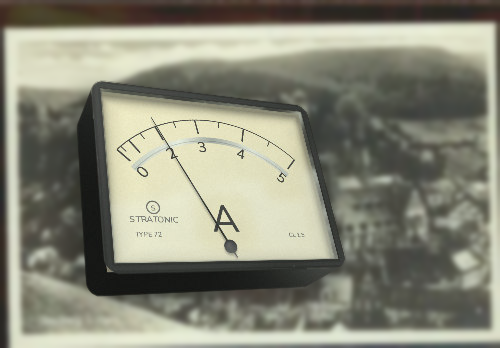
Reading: 2; A
